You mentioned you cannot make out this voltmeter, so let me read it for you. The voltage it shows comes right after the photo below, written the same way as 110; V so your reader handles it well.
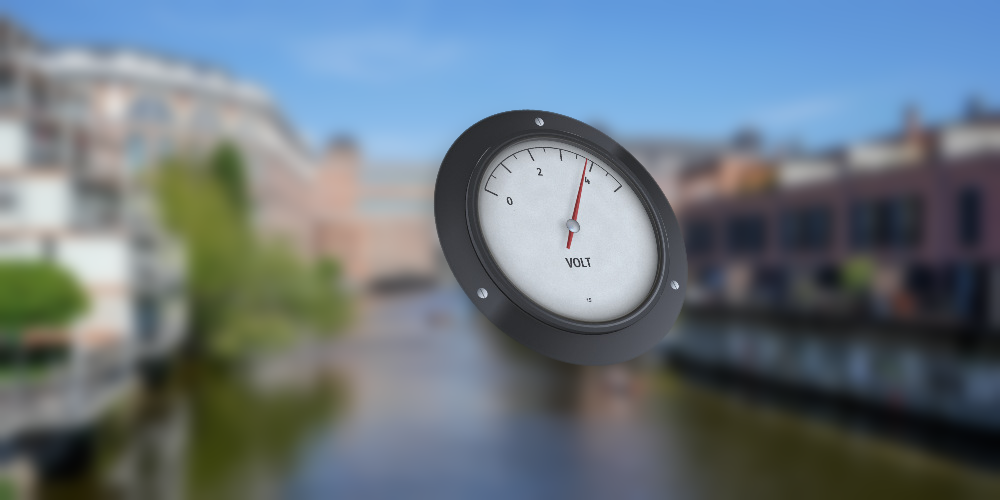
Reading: 3.75; V
